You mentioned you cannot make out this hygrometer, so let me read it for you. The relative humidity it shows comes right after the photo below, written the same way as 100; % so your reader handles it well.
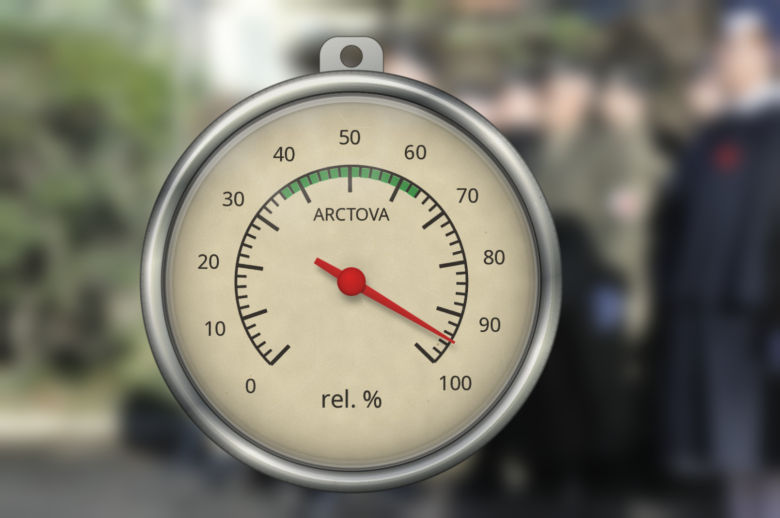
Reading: 95; %
